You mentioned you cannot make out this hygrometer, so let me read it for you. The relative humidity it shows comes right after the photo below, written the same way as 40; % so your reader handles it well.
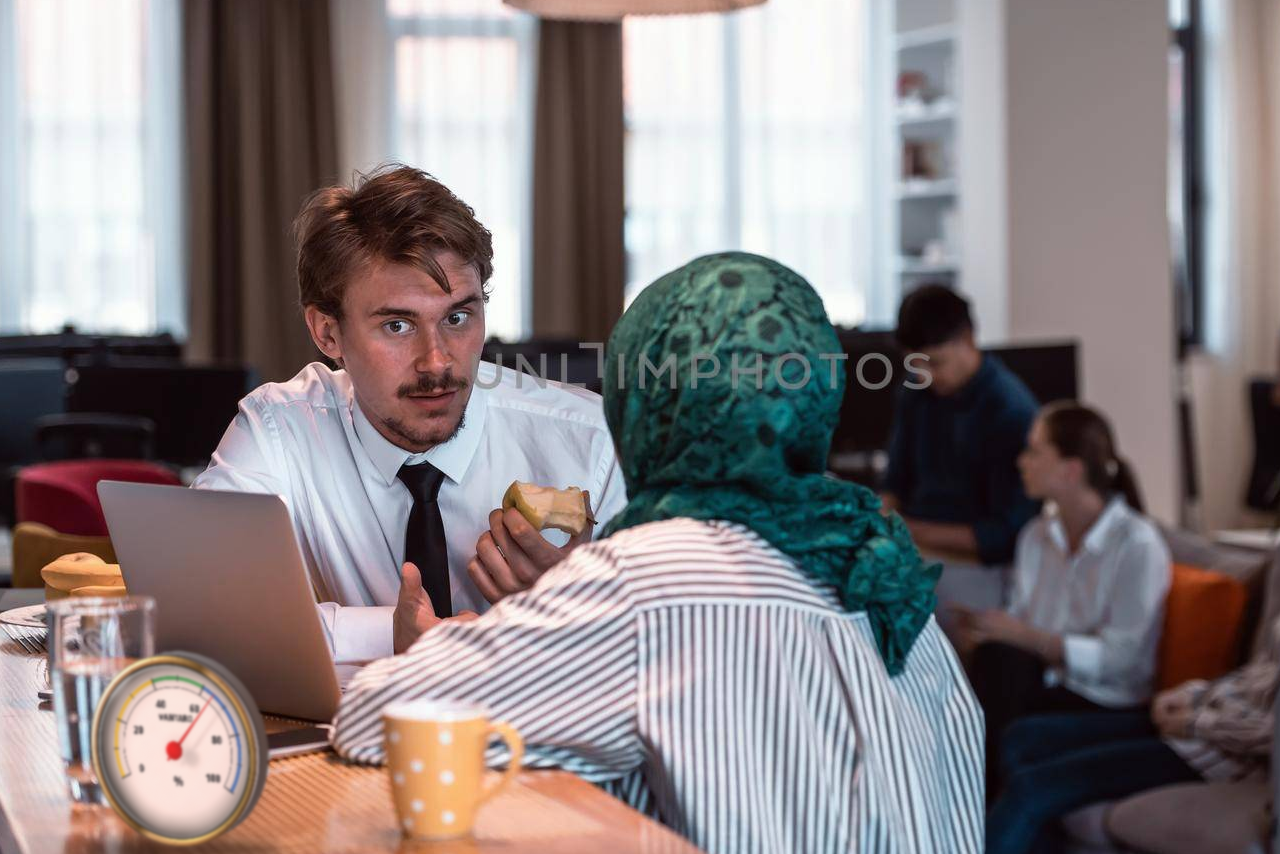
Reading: 65; %
